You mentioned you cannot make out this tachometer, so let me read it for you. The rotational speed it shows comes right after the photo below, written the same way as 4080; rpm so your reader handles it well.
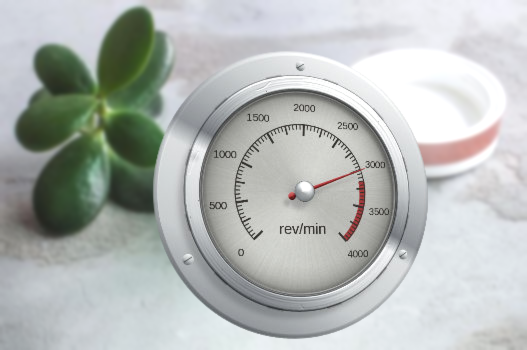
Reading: 3000; rpm
